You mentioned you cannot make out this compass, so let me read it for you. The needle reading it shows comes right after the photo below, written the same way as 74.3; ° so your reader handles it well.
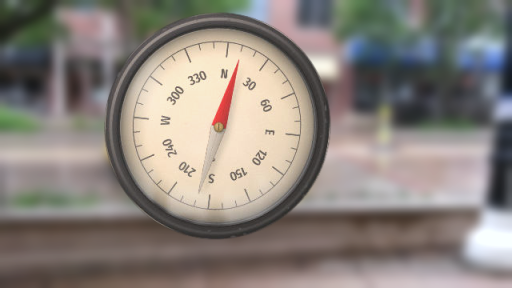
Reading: 10; °
